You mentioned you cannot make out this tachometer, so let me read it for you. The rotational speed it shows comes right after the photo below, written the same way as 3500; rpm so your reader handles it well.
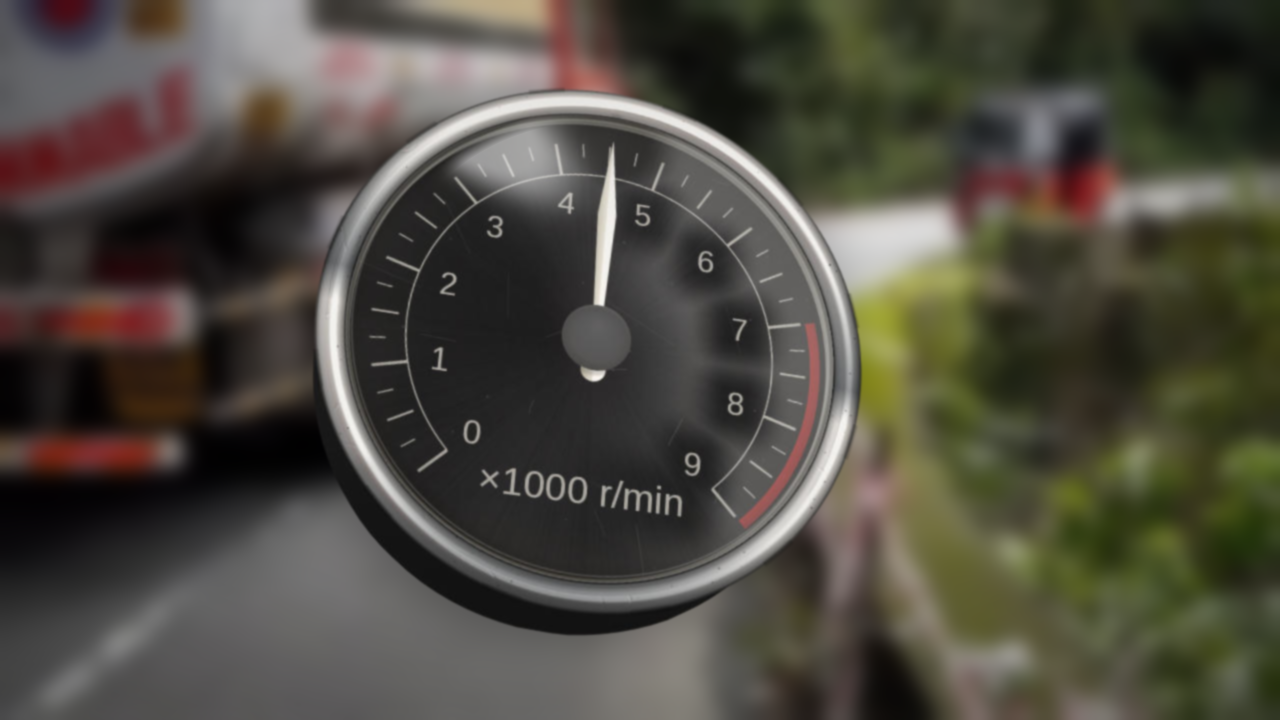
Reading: 4500; rpm
